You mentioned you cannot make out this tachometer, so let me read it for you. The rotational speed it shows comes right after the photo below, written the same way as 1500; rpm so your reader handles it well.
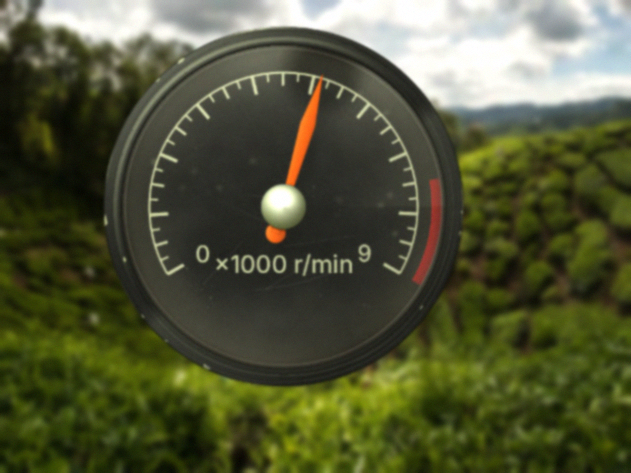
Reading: 5125; rpm
